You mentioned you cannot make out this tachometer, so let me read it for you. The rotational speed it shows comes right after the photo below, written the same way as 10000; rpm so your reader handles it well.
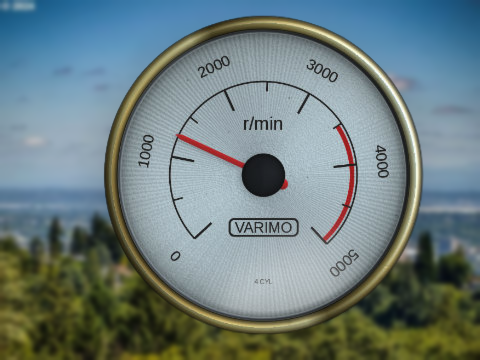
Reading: 1250; rpm
